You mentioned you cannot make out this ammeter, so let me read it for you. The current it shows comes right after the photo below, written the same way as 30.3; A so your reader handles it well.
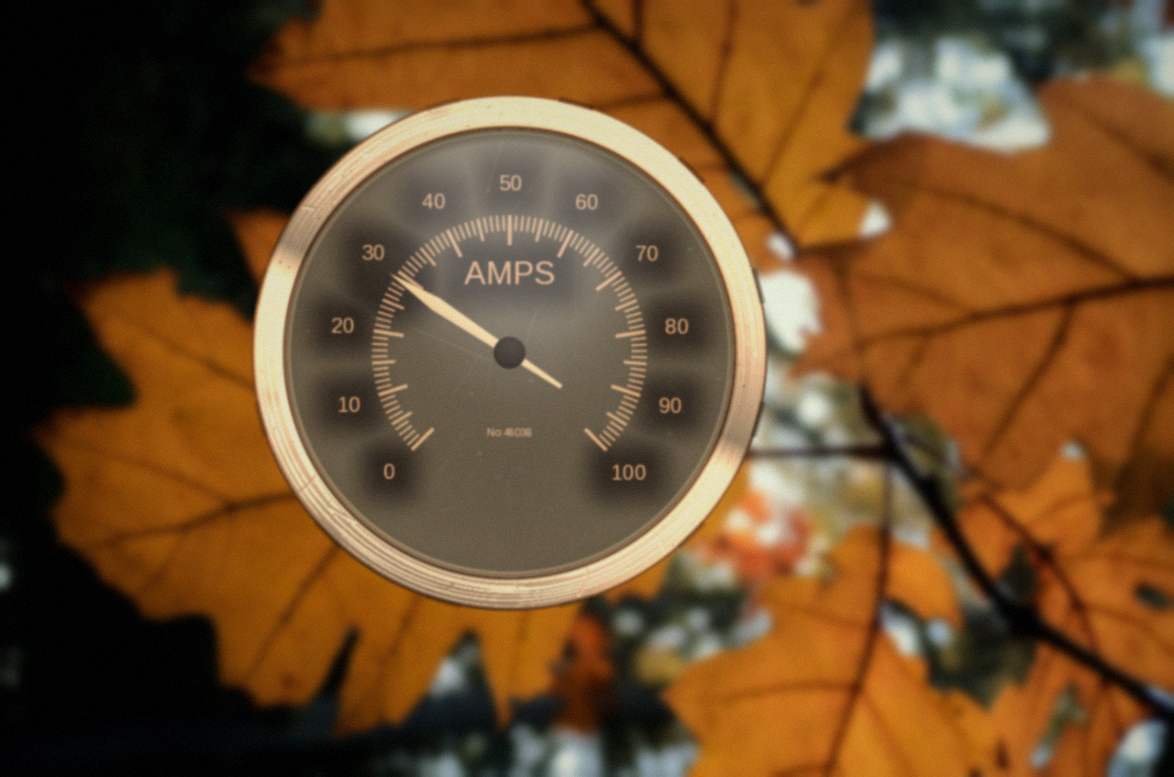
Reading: 29; A
